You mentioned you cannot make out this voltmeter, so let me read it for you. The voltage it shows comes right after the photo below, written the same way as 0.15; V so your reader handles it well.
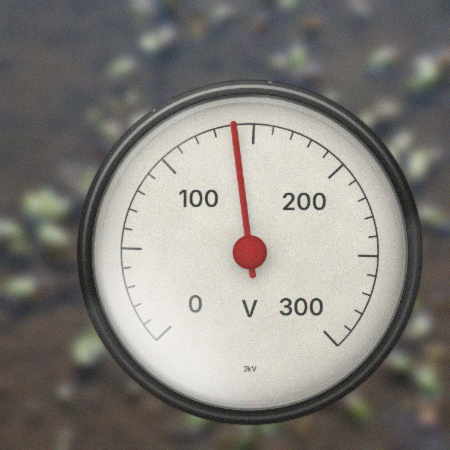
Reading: 140; V
